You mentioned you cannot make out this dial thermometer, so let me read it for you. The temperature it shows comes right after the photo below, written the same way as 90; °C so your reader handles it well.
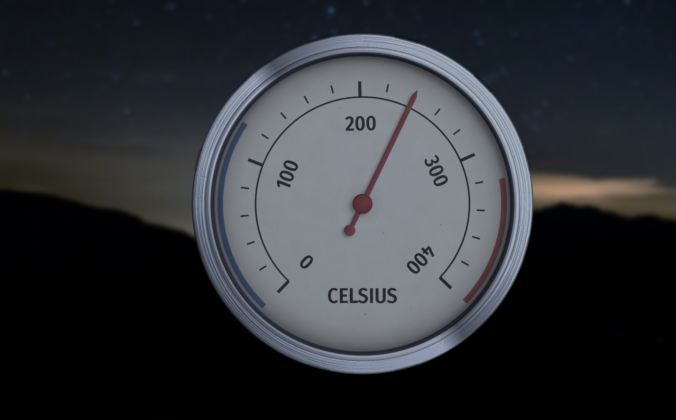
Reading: 240; °C
